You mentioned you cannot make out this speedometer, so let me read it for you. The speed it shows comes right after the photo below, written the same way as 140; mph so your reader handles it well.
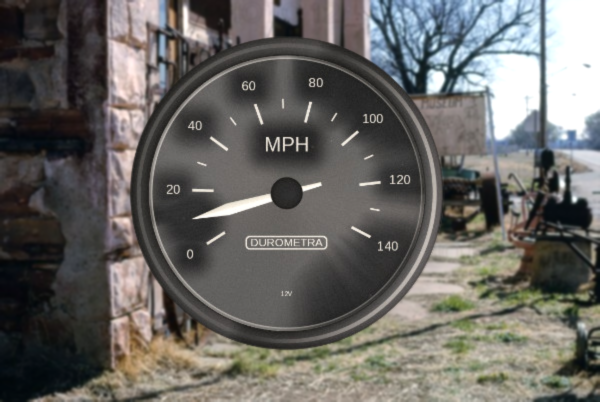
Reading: 10; mph
